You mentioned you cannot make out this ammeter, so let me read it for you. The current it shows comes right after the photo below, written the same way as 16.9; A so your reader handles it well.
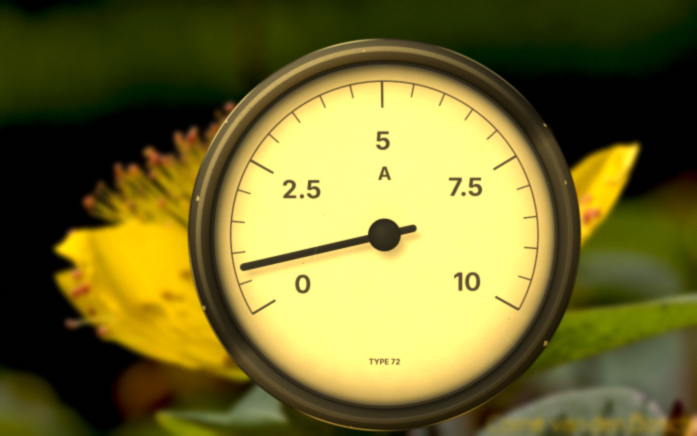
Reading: 0.75; A
